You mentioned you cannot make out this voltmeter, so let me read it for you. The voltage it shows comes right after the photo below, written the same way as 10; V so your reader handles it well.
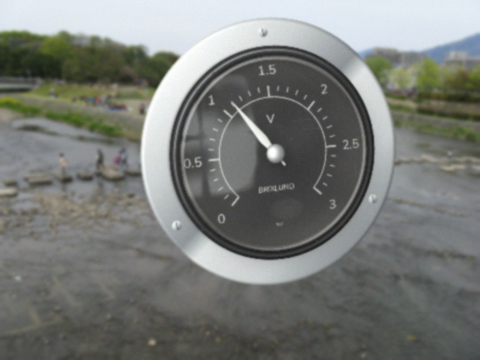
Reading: 1.1; V
